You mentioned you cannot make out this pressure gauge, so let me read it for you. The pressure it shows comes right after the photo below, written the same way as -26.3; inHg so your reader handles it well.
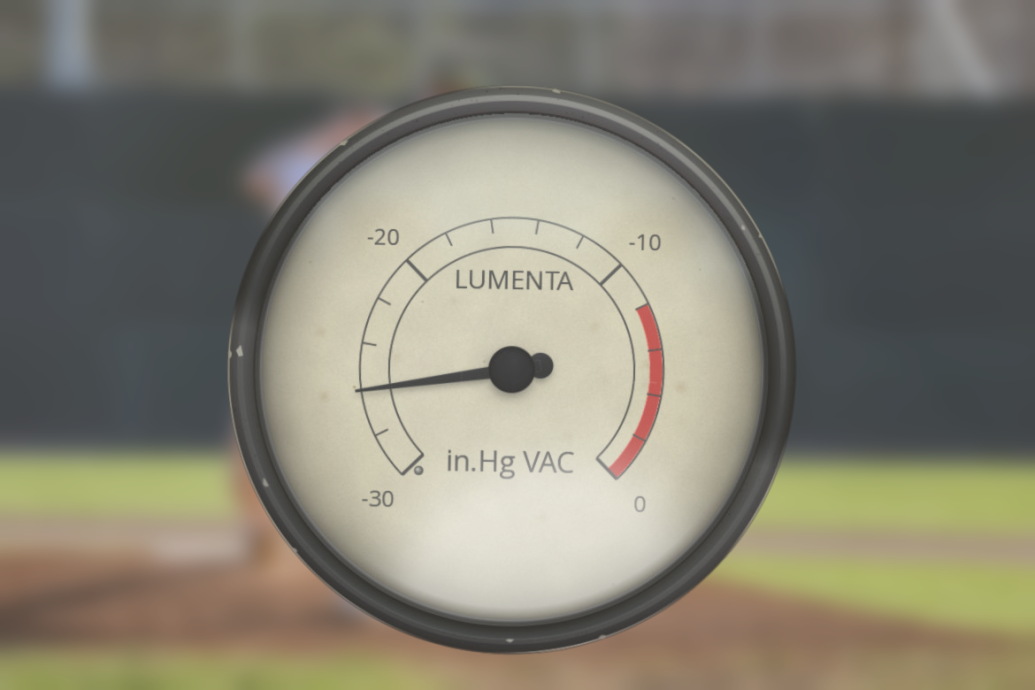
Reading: -26; inHg
